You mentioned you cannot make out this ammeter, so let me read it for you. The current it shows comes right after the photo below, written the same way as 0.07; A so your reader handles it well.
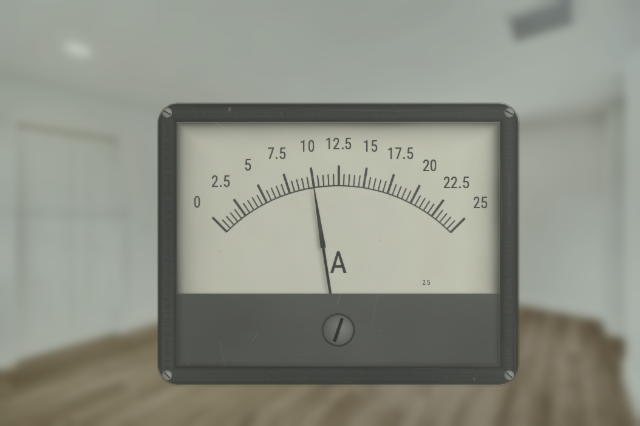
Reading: 10; A
